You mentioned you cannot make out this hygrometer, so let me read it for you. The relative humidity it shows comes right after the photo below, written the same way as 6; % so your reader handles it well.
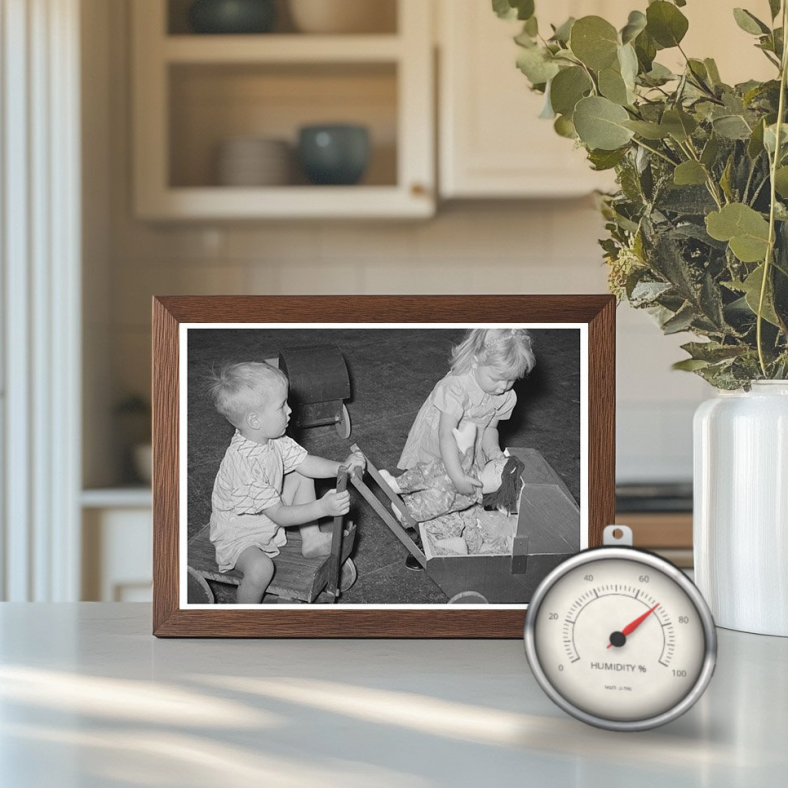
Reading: 70; %
